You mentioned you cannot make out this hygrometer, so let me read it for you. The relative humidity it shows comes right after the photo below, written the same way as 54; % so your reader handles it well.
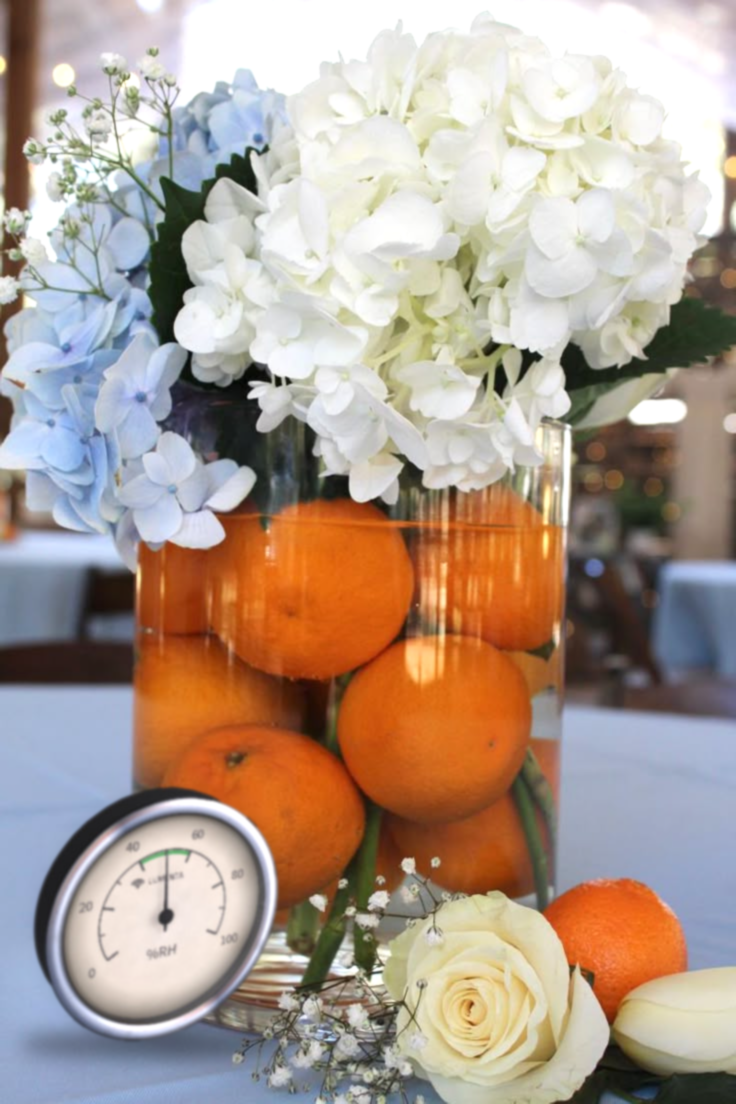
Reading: 50; %
